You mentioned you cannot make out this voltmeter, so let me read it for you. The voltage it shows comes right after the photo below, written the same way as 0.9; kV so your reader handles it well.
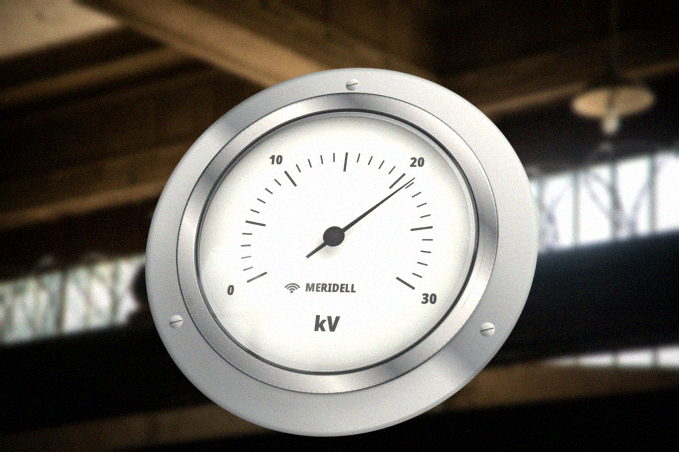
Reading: 21; kV
